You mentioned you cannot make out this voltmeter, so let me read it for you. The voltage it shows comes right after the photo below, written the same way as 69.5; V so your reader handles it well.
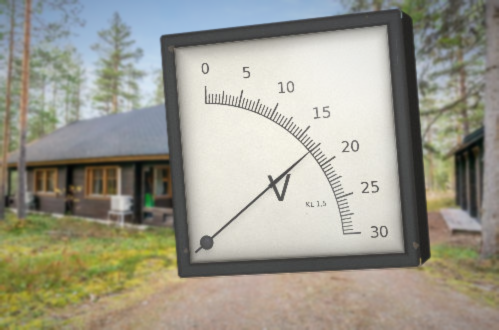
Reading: 17.5; V
